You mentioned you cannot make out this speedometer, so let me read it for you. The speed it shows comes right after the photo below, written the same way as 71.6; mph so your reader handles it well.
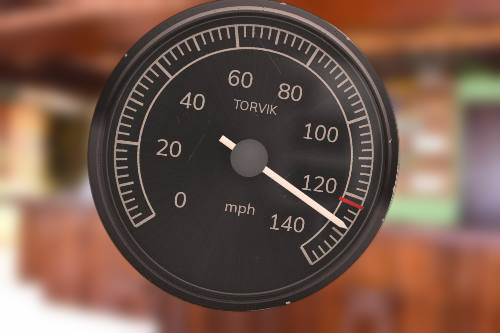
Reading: 128; mph
